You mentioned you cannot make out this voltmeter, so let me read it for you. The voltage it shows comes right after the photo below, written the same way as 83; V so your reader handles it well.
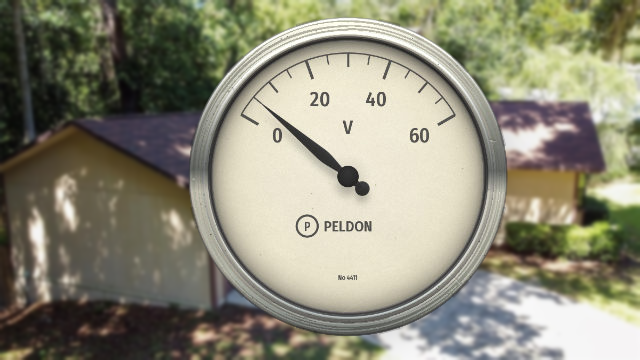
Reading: 5; V
